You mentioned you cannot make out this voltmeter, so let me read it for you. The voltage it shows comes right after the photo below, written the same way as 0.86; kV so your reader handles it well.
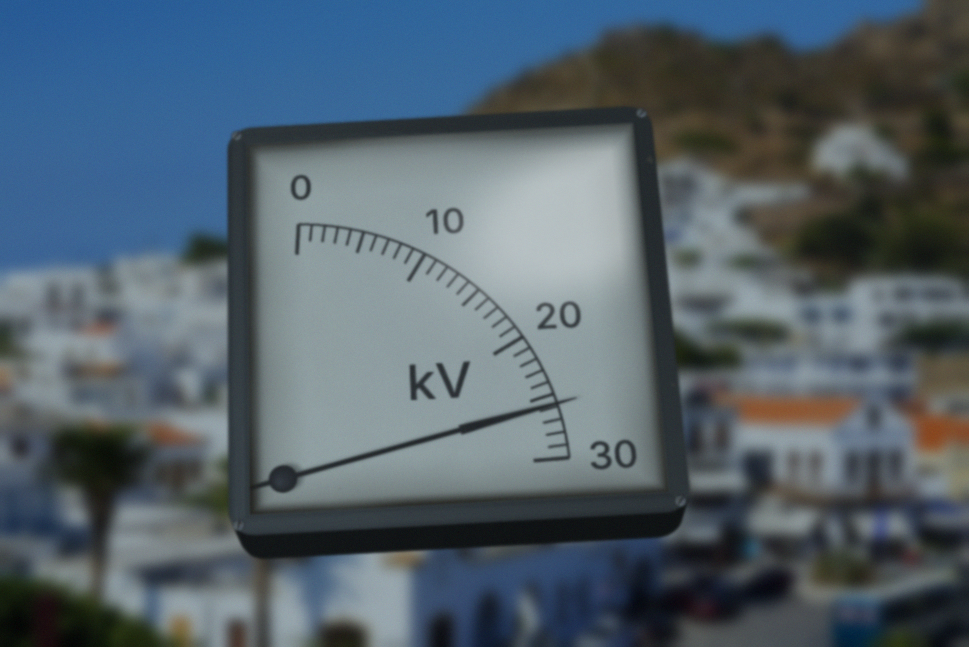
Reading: 26; kV
